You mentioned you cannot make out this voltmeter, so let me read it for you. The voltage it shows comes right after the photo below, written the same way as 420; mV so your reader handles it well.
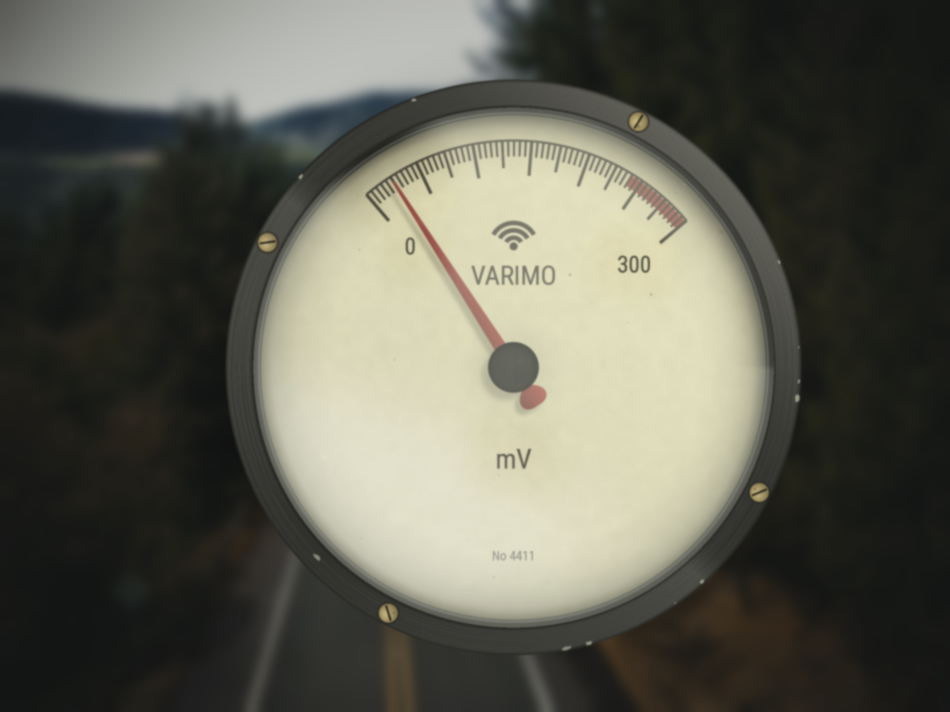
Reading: 25; mV
